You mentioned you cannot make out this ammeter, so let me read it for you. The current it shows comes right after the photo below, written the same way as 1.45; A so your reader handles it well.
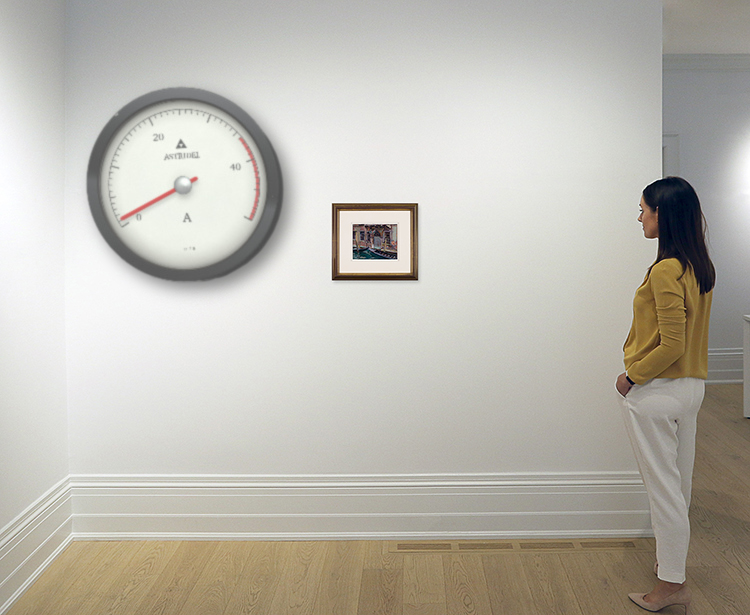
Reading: 1; A
